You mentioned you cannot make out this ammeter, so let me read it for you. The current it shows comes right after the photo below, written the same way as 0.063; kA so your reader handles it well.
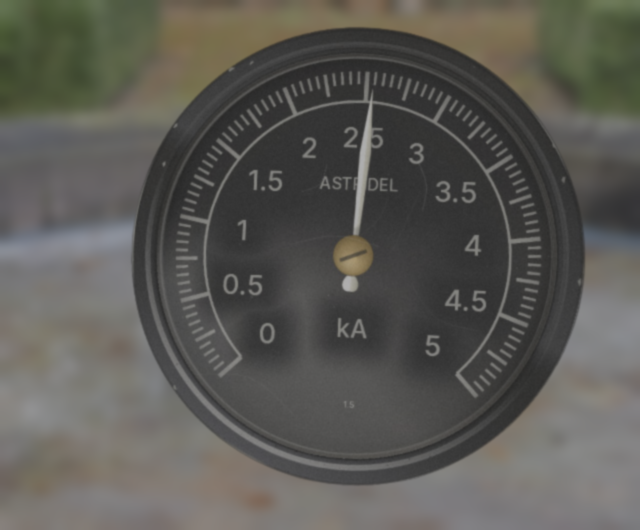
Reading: 2.55; kA
